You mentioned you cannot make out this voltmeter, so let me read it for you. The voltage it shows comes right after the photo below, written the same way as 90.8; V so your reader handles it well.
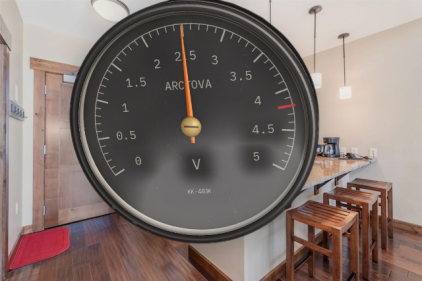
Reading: 2.5; V
